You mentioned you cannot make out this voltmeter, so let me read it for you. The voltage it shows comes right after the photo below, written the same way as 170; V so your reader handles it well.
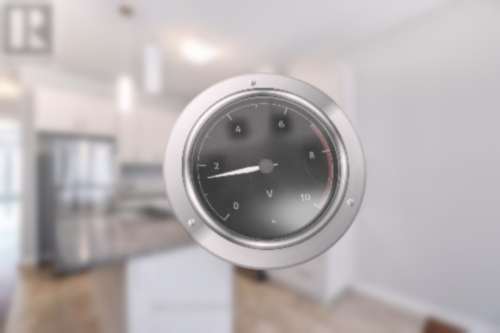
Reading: 1.5; V
